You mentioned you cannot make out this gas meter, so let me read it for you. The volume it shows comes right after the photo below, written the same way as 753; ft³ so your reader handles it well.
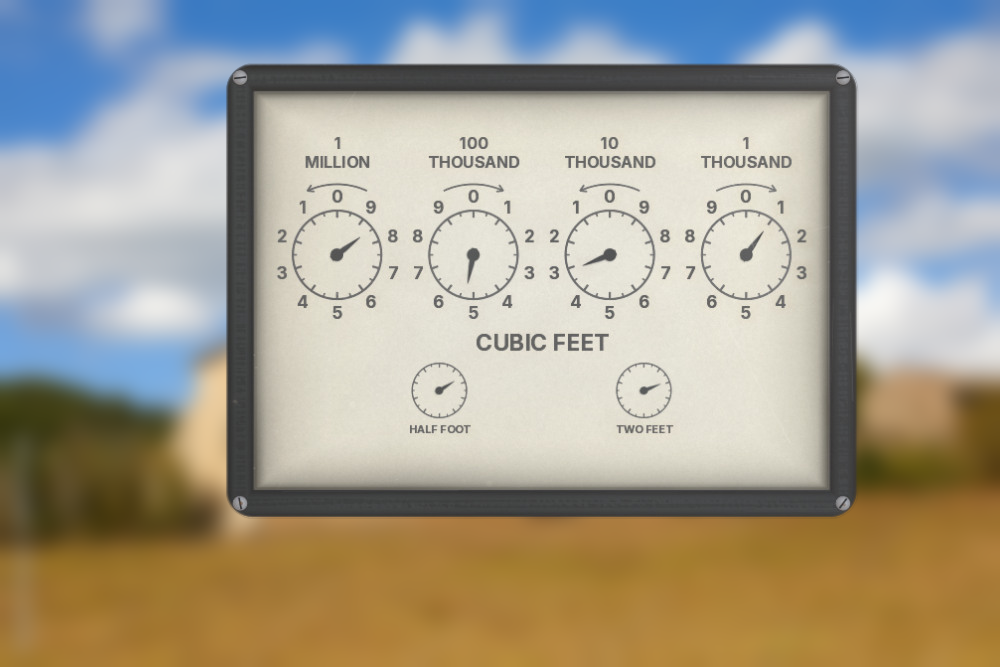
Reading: 853100; ft³
